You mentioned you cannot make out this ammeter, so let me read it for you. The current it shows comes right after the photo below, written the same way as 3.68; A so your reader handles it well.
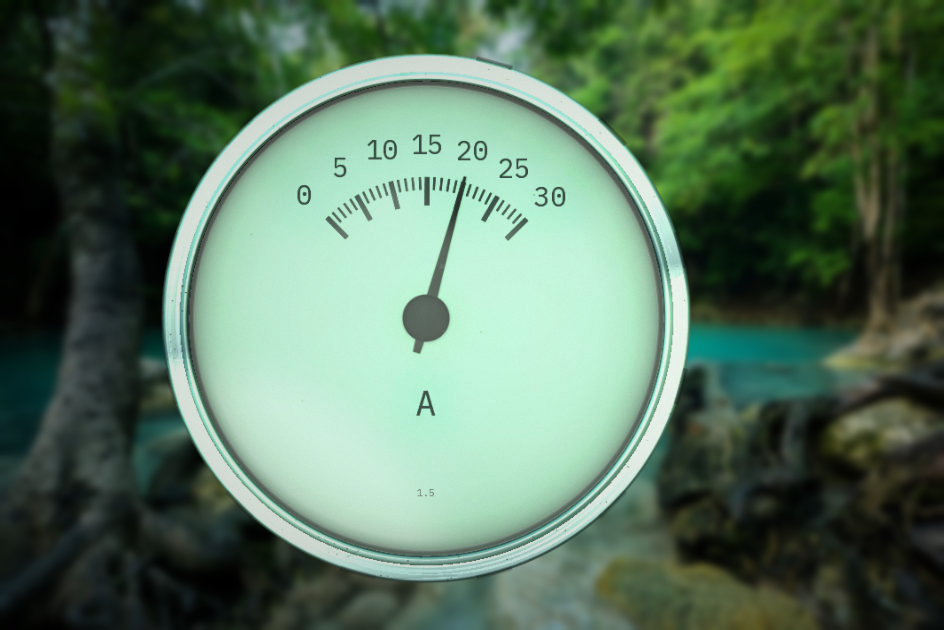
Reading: 20; A
